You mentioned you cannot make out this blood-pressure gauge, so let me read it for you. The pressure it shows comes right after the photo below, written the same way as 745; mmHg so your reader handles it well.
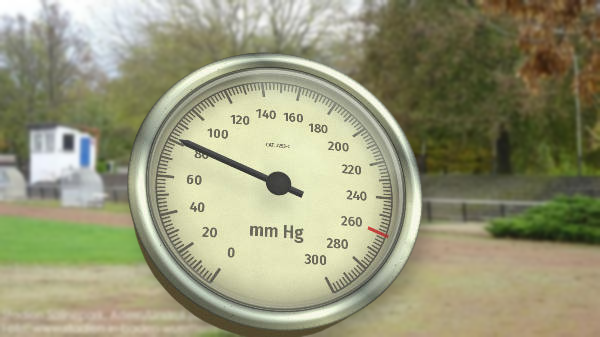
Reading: 80; mmHg
